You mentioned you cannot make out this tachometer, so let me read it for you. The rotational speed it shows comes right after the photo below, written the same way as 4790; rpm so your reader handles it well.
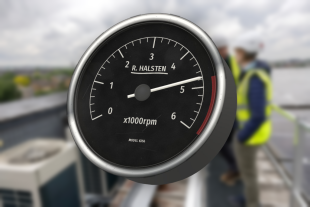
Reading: 4800; rpm
